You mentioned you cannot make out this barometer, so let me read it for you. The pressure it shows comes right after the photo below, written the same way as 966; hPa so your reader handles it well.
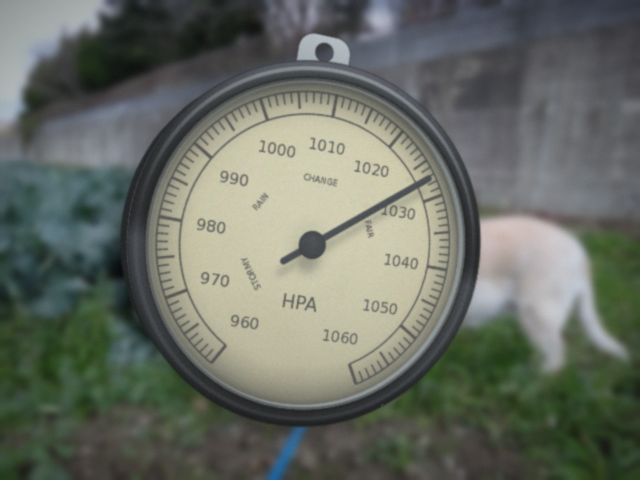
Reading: 1027; hPa
